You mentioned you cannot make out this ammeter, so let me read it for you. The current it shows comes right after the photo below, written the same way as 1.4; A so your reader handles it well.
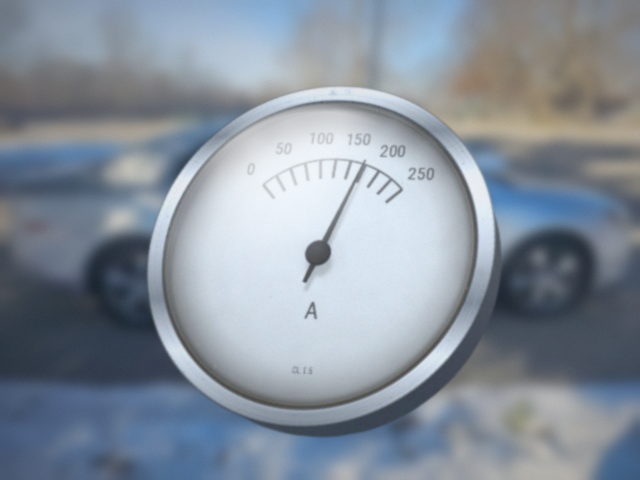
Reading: 175; A
